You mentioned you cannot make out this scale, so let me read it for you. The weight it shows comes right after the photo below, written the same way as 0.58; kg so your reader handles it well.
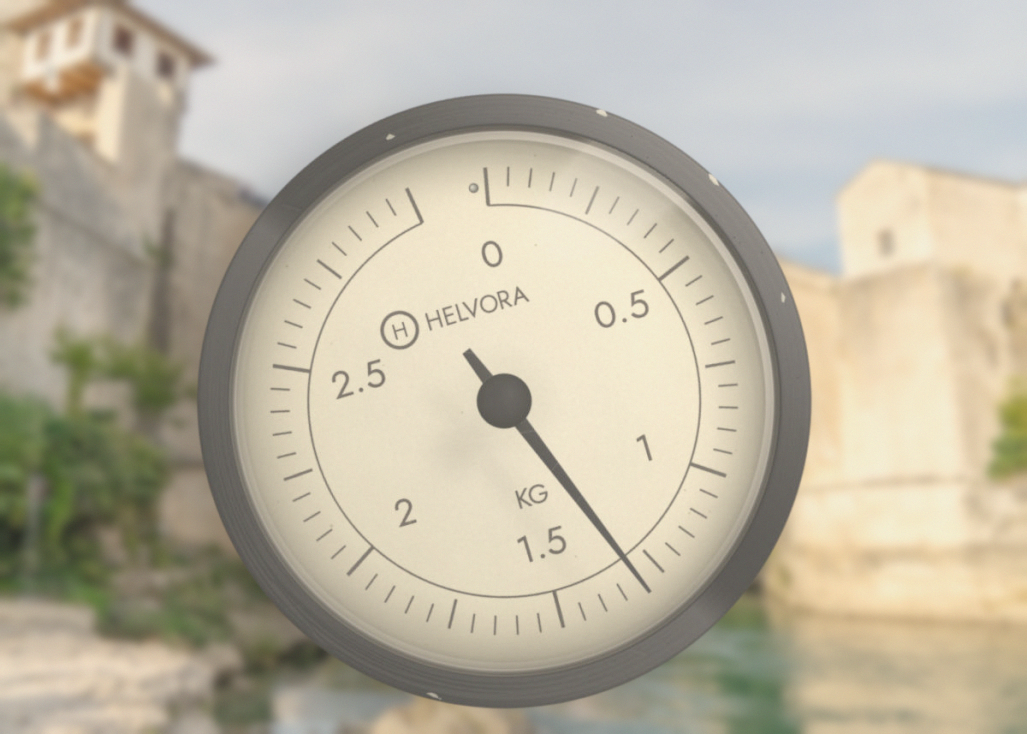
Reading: 1.3; kg
